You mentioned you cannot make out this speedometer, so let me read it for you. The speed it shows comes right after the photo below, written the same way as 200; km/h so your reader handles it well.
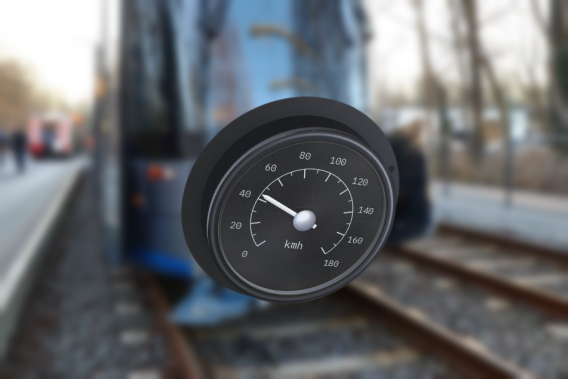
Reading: 45; km/h
